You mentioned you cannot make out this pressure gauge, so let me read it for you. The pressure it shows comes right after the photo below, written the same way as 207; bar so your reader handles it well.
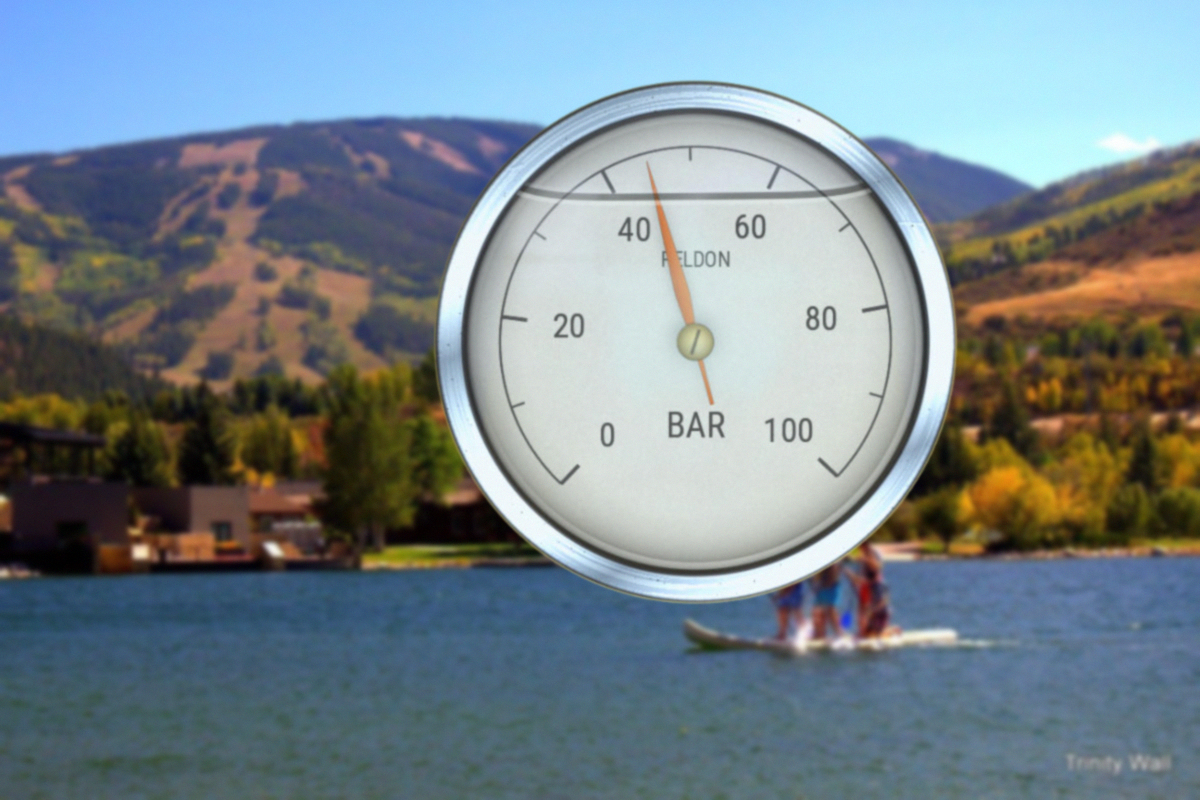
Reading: 45; bar
